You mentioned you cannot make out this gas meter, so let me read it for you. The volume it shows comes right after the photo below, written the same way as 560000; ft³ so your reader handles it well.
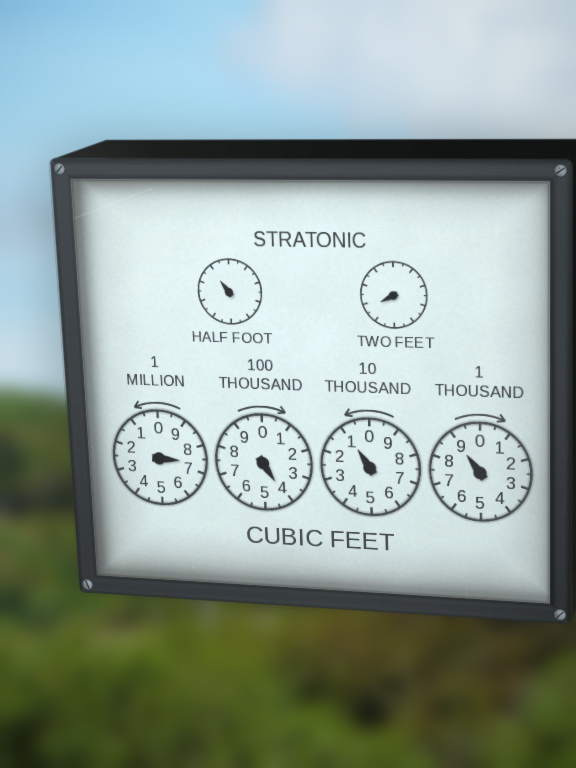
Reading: 740900; ft³
